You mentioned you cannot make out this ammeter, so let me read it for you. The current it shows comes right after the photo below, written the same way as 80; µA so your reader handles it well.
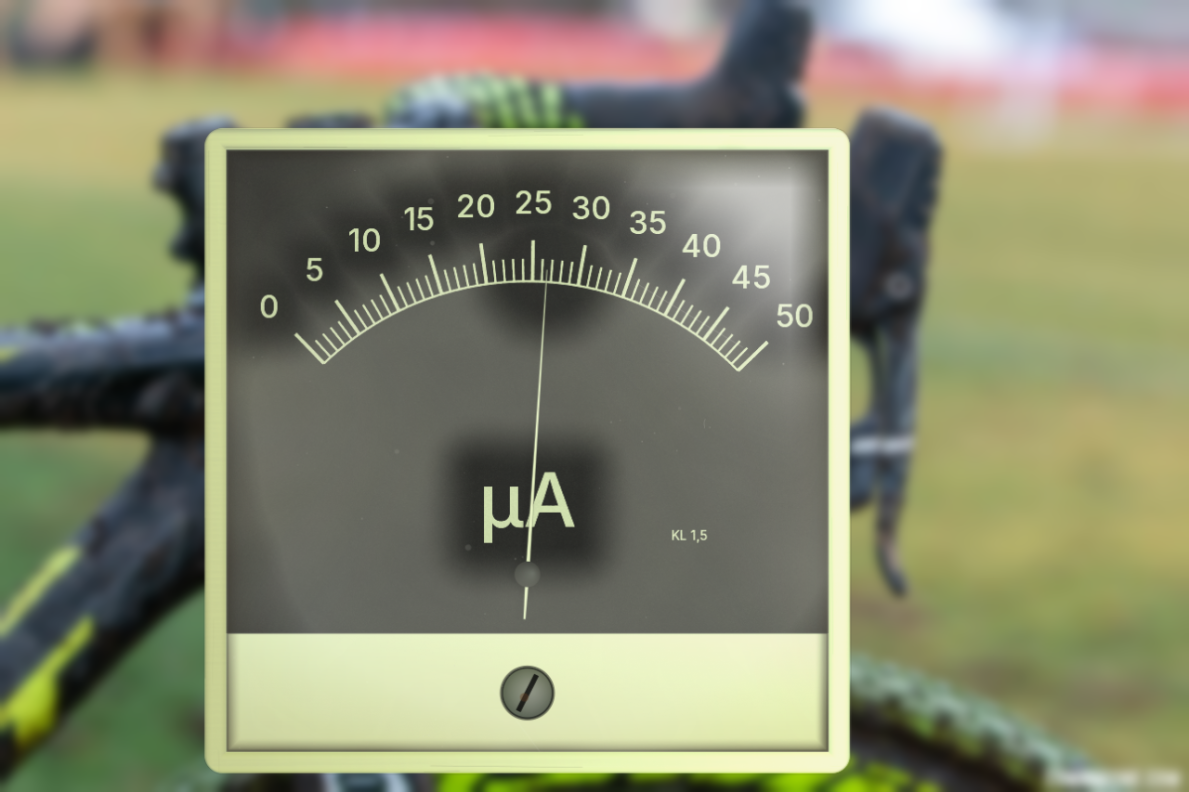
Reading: 26.5; µA
